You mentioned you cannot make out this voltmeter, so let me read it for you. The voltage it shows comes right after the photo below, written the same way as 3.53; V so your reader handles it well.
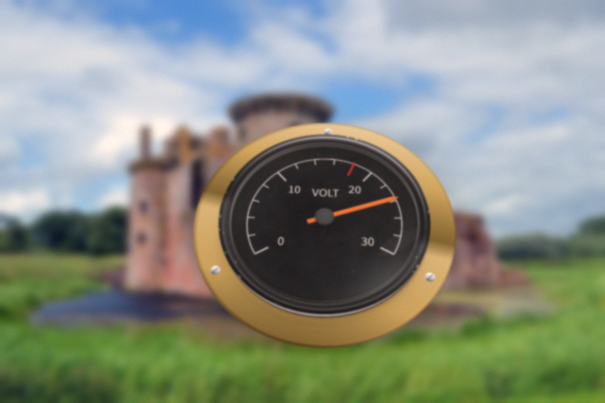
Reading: 24; V
